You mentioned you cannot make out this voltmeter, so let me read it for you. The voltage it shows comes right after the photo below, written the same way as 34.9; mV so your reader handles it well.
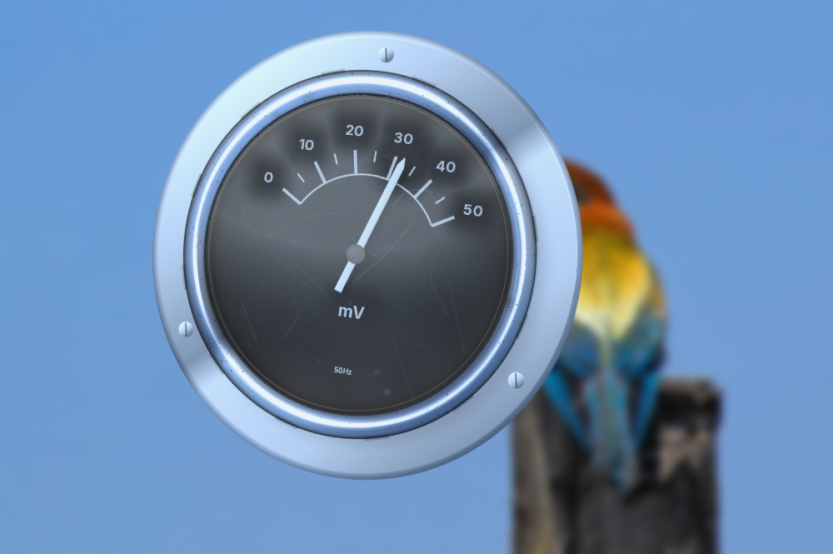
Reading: 32.5; mV
